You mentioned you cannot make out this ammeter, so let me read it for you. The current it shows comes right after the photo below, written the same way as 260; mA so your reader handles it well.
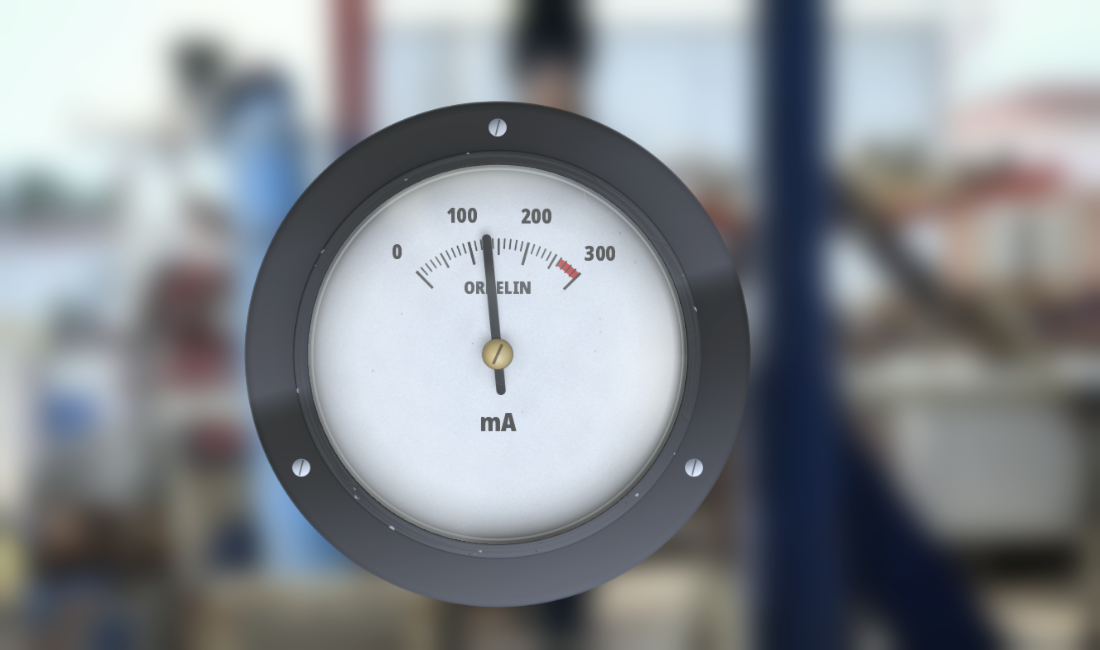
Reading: 130; mA
